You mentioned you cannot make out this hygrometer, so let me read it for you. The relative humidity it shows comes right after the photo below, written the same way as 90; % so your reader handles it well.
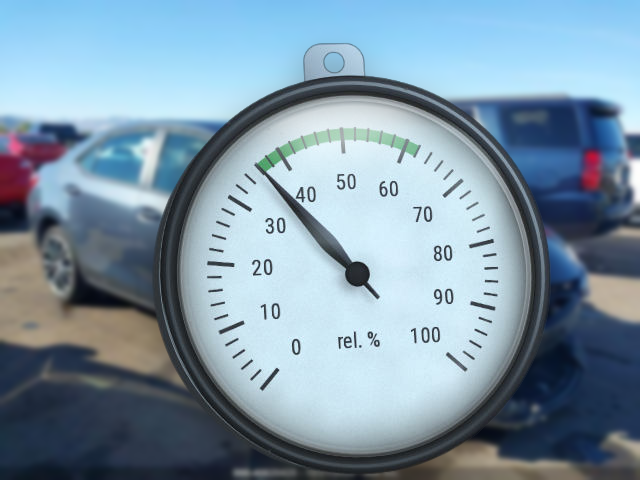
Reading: 36; %
